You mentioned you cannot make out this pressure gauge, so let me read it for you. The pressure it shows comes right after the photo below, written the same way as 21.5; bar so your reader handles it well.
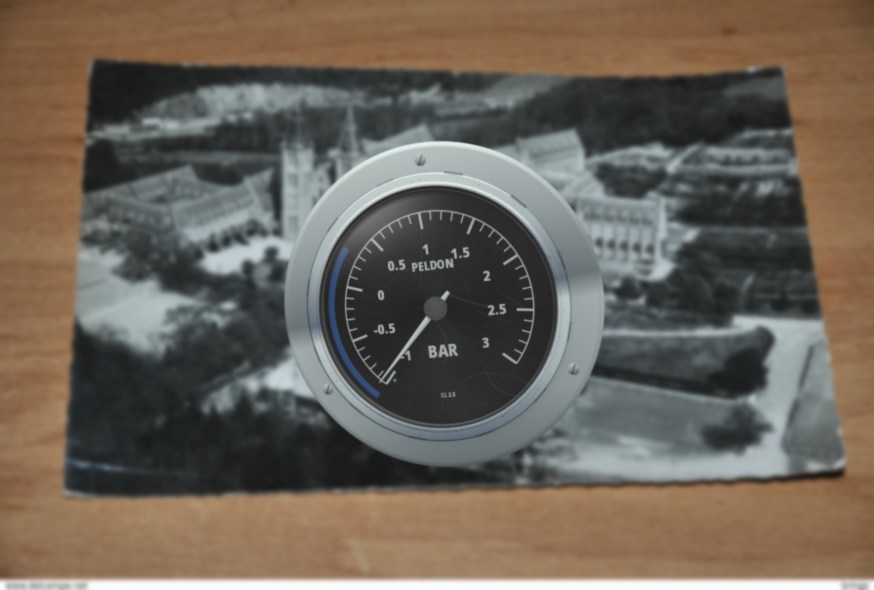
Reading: -0.95; bar
